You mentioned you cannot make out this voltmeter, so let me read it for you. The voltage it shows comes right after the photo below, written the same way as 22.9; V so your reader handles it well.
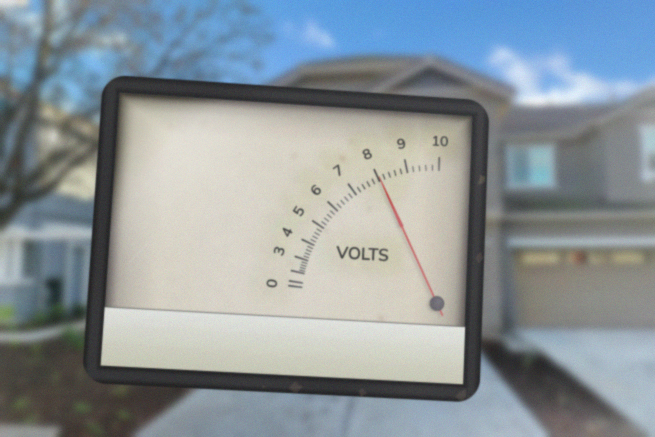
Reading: 8; V
